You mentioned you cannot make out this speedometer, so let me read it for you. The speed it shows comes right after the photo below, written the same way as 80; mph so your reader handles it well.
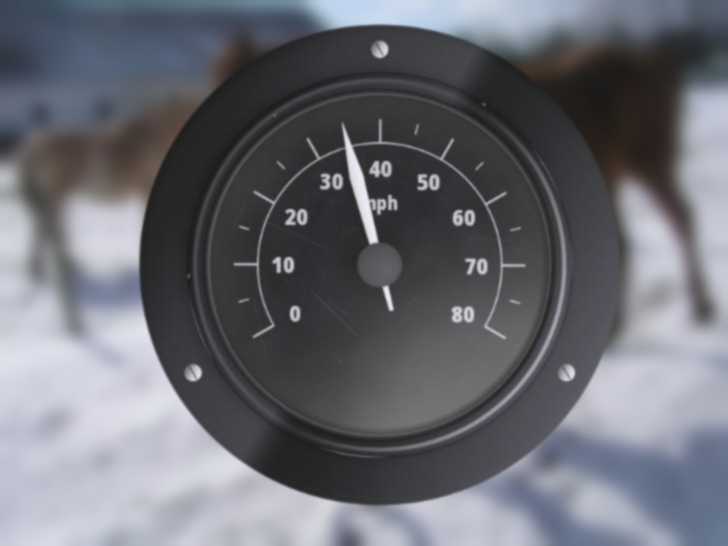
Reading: 35; mph
